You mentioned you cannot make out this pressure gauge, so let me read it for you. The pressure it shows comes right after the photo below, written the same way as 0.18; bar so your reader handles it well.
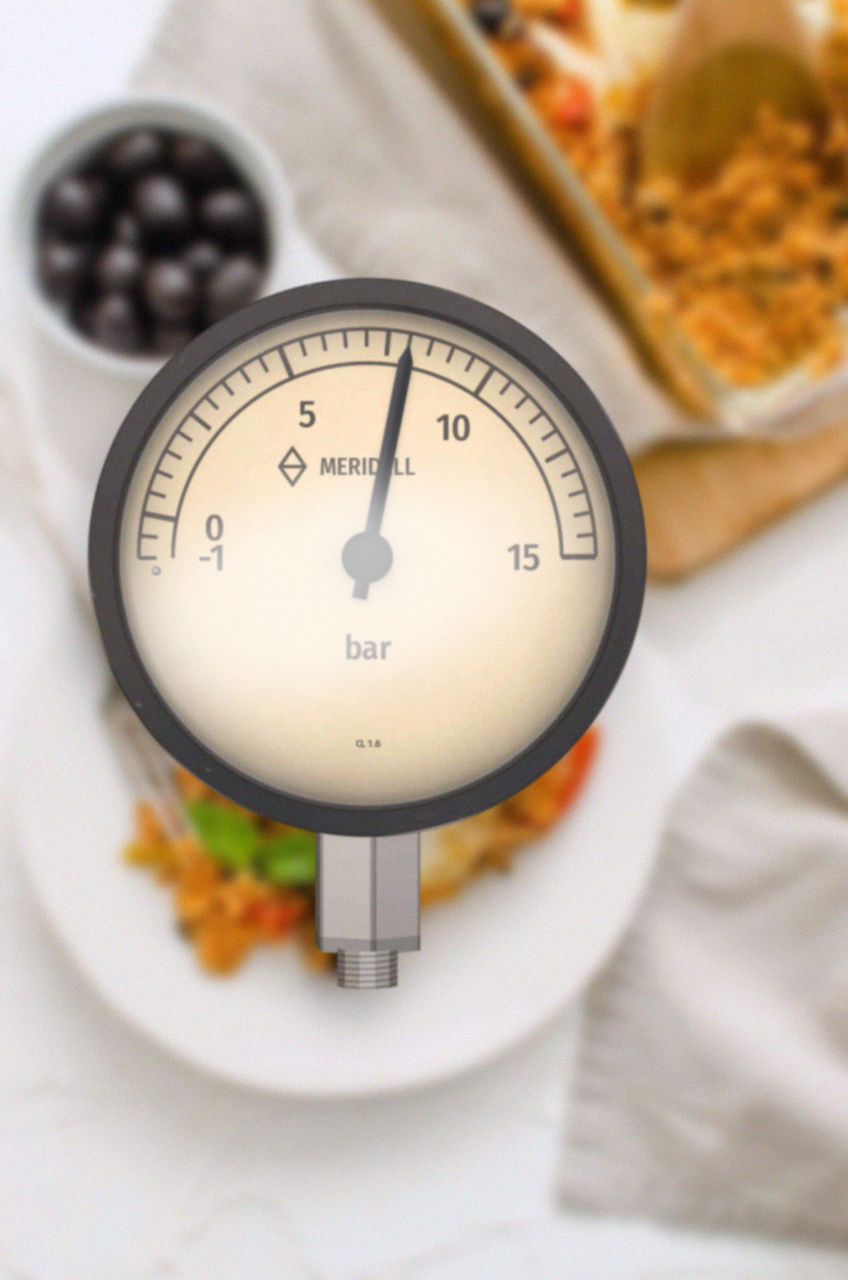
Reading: 8; bar
